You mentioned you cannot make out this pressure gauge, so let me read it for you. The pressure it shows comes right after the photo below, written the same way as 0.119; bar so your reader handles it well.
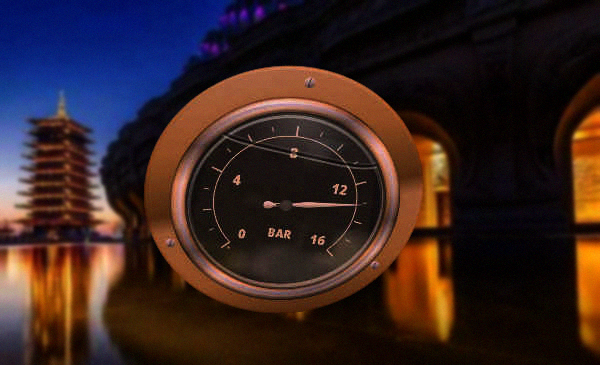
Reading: 13; bar
